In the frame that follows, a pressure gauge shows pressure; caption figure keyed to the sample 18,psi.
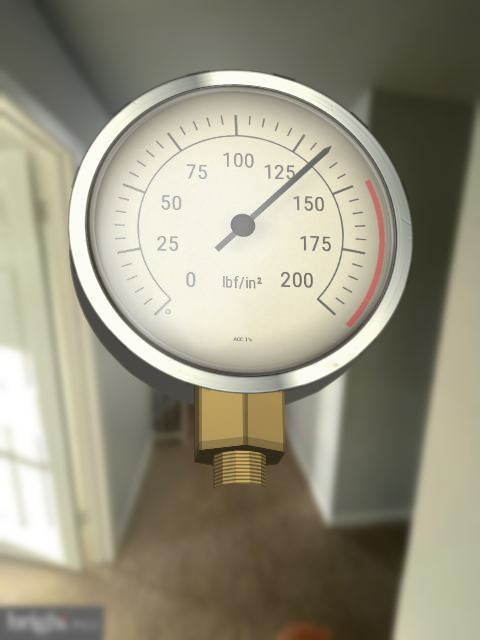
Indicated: 135,psi
